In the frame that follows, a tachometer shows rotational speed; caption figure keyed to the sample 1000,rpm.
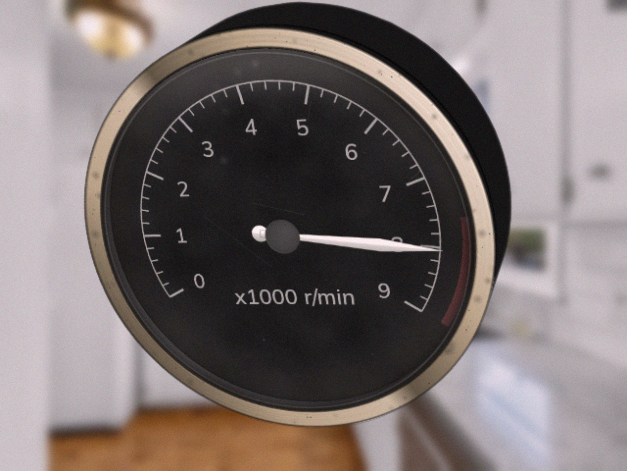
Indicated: 8000,rpm
